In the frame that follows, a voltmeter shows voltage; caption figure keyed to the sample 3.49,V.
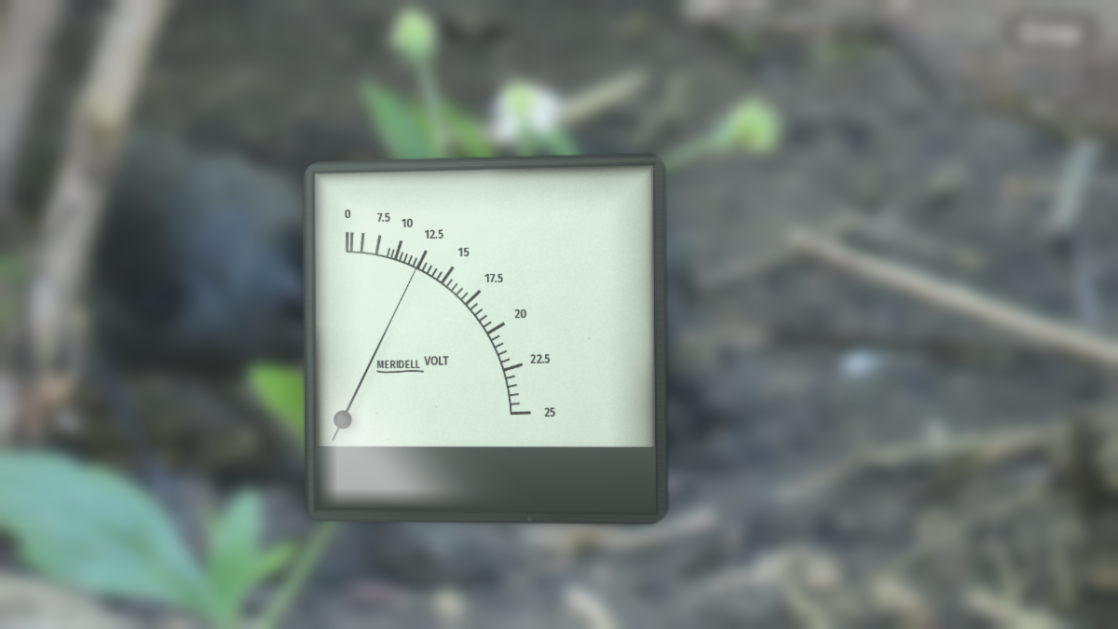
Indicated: 12.5,V
